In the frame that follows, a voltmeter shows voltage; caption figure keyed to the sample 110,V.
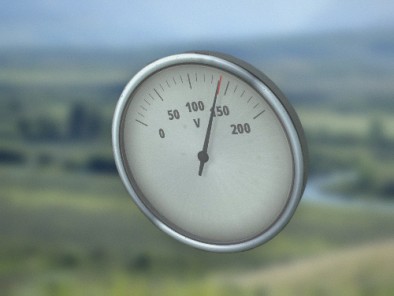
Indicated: 140,V
